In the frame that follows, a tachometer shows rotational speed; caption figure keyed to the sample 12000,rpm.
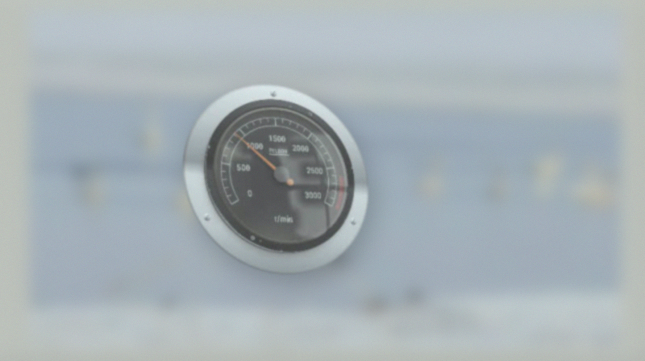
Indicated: 900,rpm
